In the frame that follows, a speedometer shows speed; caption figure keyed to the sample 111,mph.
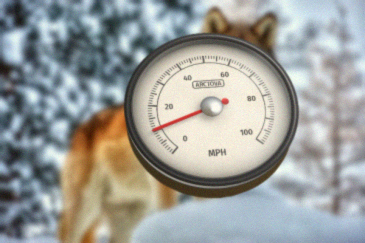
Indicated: 10,mph
